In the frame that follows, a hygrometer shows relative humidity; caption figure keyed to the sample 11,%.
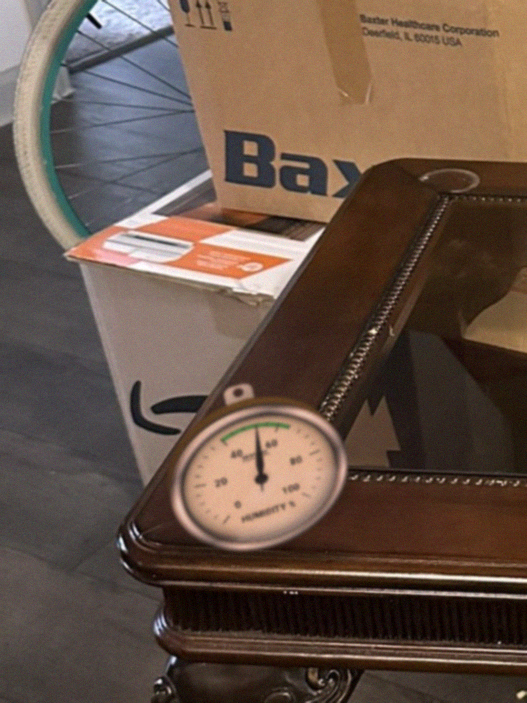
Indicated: 52,%
